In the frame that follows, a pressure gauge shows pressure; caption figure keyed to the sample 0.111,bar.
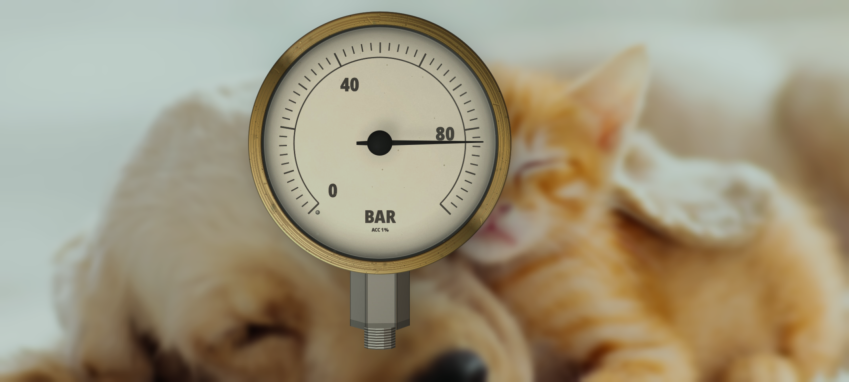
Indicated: 83,bar
